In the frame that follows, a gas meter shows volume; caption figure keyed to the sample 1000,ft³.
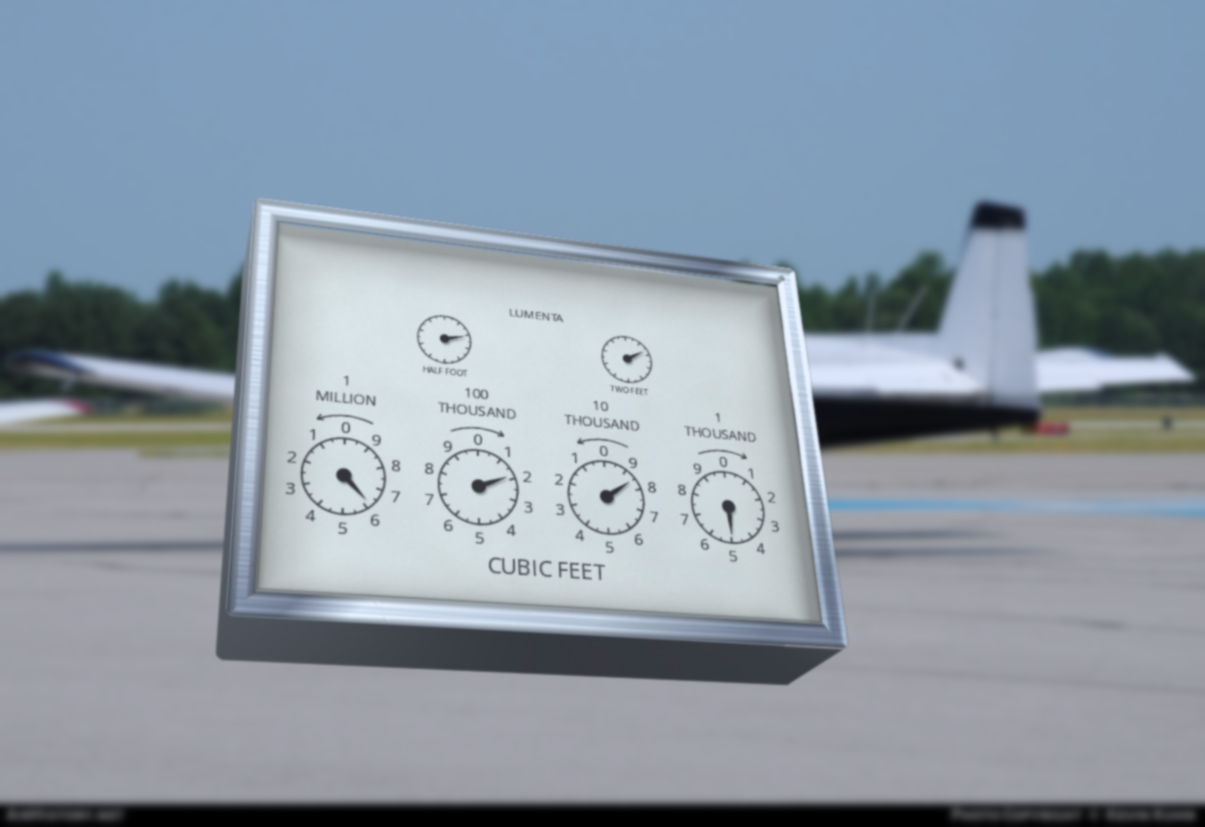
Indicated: 618500,ft³
